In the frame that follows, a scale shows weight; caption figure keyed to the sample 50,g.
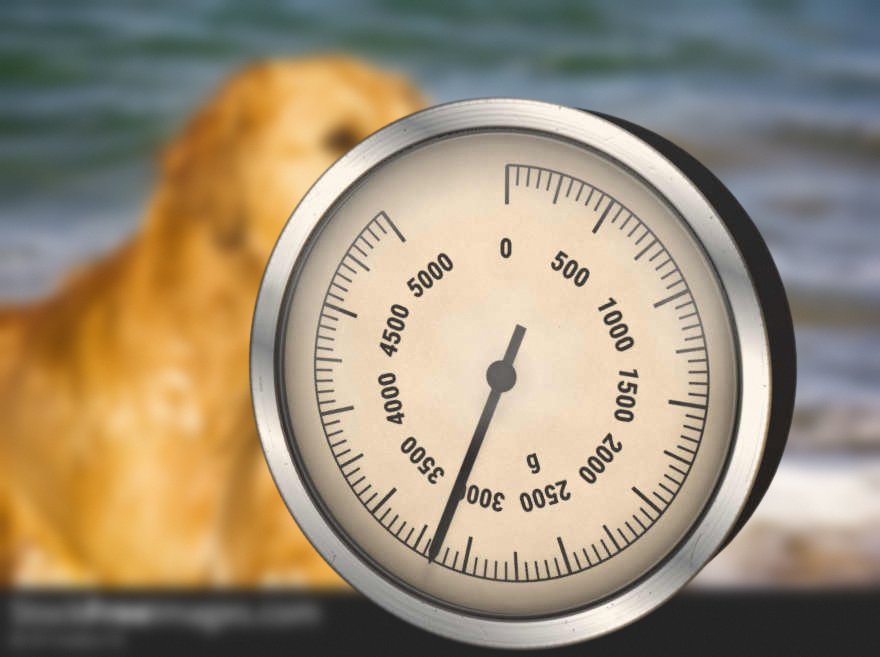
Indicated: 3150,g
